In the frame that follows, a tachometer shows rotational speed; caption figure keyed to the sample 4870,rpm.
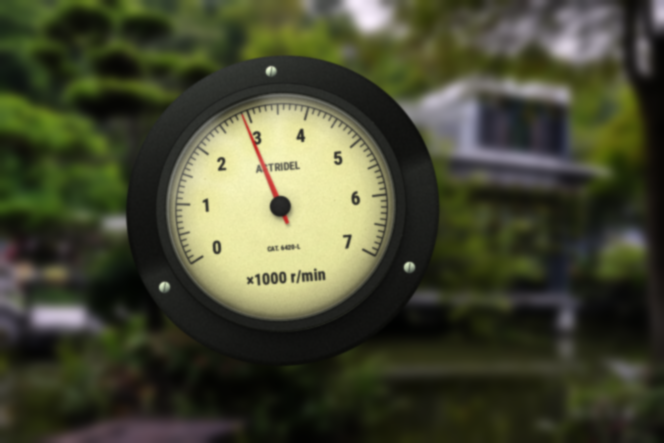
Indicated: 2900,rpm
